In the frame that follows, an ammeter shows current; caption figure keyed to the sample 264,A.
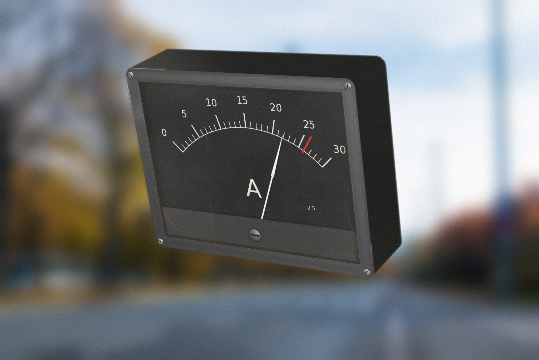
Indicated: 22,A
